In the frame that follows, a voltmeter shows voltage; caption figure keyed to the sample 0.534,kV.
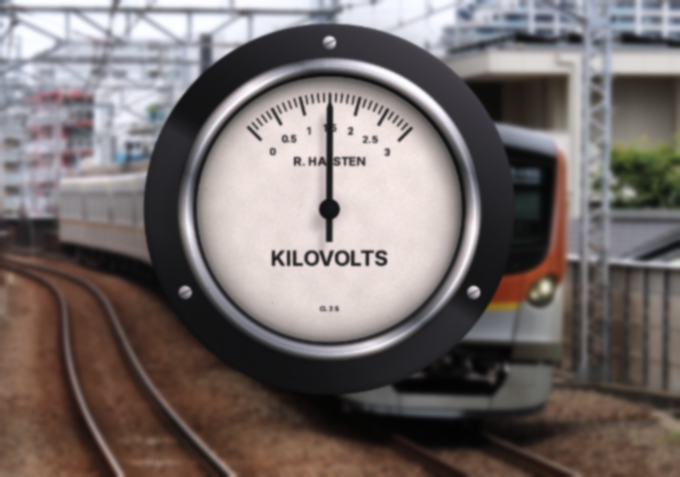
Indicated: 1.5,kV
